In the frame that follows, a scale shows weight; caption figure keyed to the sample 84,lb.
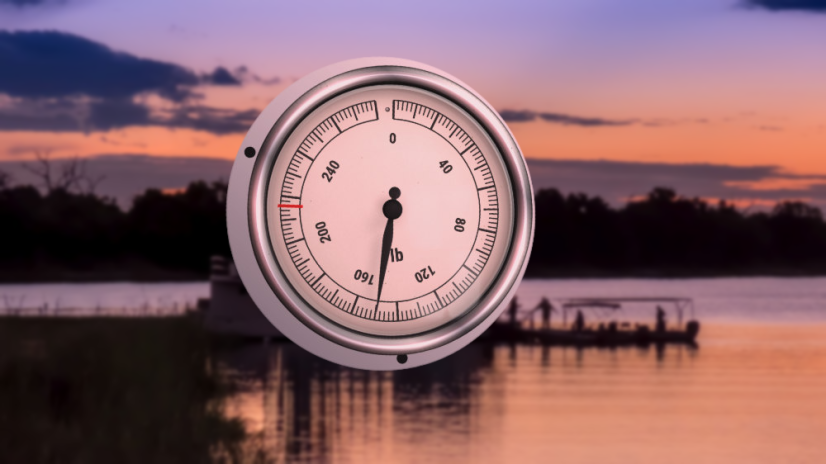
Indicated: 150,lb
